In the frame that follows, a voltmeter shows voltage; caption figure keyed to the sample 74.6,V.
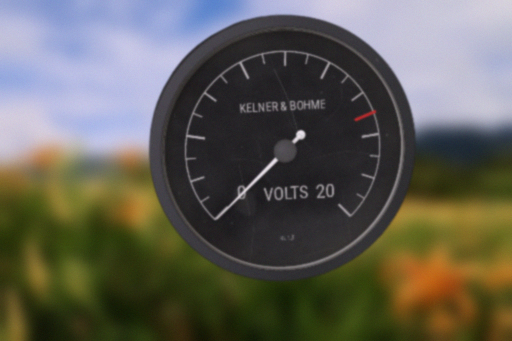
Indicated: 0,V
